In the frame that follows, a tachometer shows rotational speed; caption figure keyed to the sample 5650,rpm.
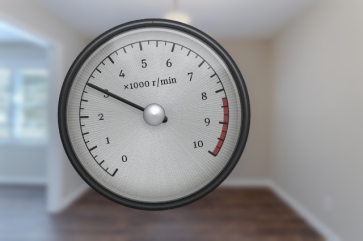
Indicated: 3000,rpm
